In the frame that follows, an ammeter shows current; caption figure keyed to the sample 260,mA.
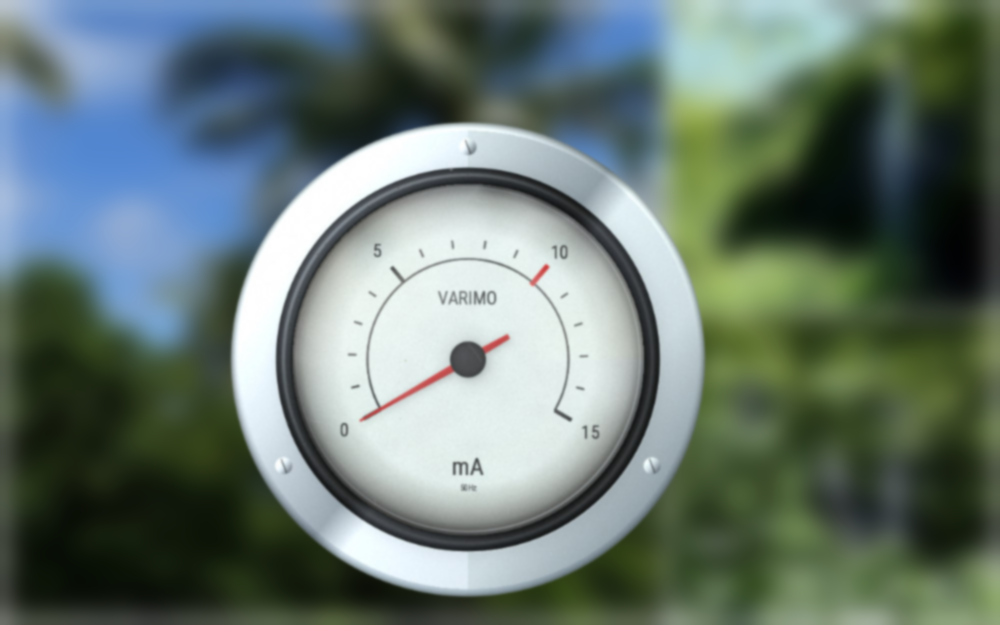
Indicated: 0,mA
